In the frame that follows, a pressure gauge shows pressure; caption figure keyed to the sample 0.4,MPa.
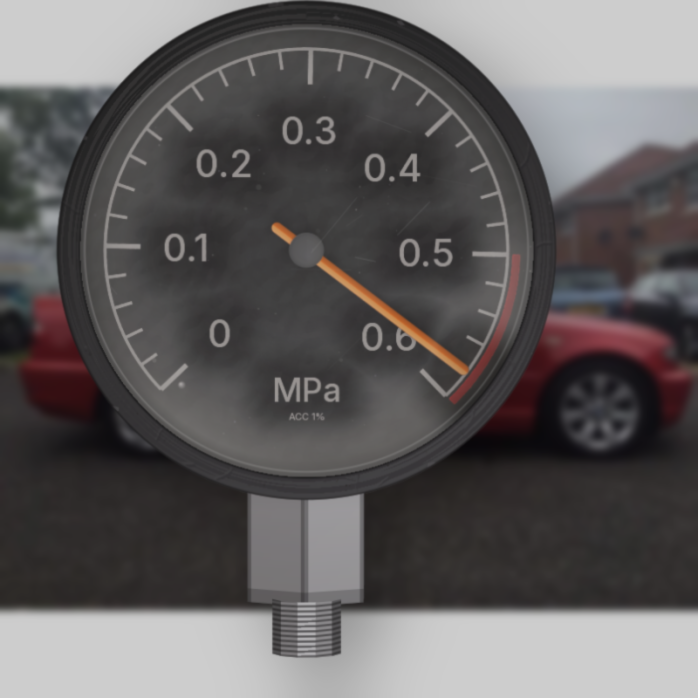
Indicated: 0.58,MPa
